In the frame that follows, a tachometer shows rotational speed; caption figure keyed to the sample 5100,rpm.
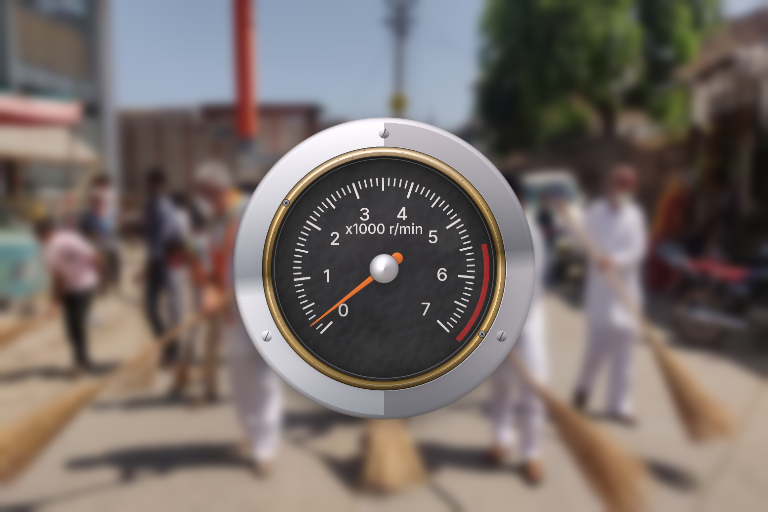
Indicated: 200,rpm
